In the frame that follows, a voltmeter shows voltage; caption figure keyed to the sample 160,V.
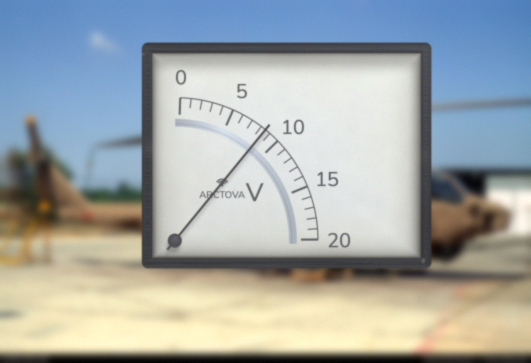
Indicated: 8.5,V
